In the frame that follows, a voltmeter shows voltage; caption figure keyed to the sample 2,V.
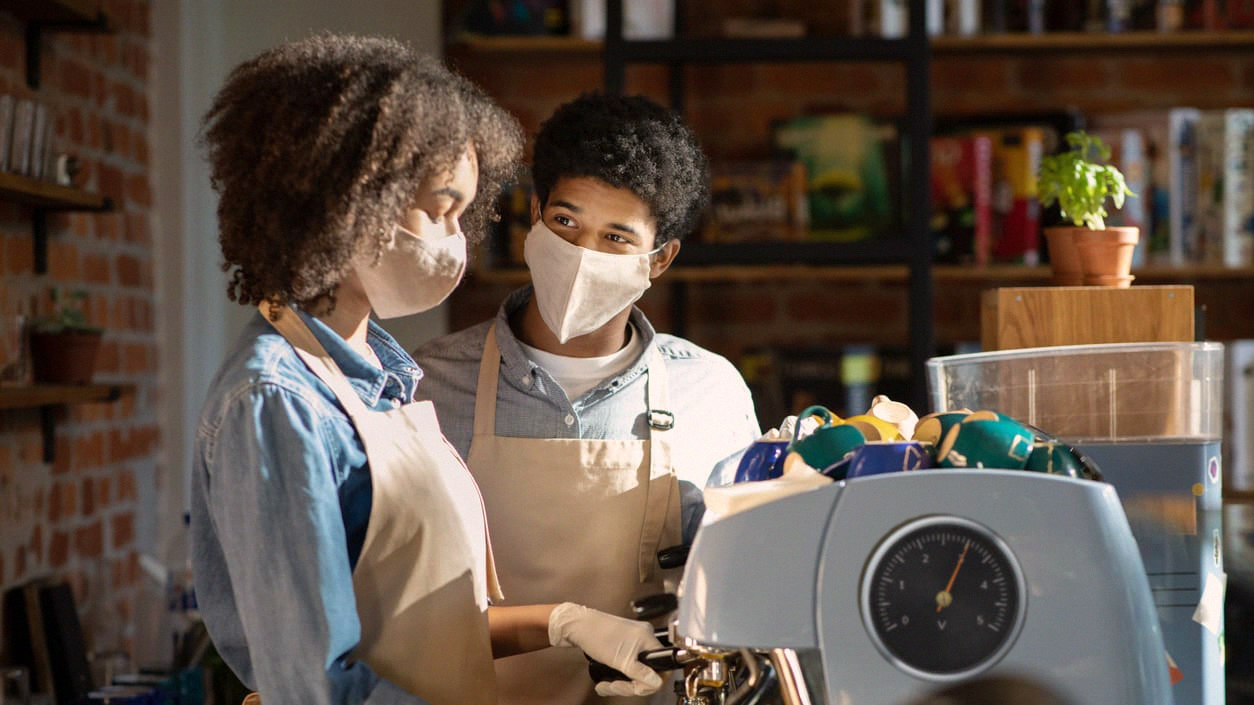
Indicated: 3,V
